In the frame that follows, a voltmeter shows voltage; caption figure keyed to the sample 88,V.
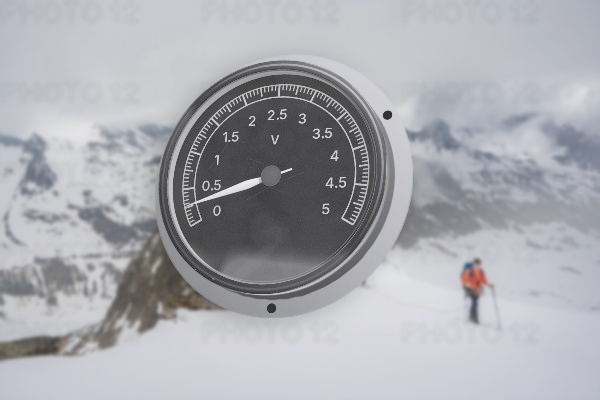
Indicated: 0.25,V
